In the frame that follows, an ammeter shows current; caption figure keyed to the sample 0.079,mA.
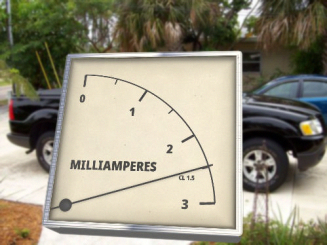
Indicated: 2.5,mA
